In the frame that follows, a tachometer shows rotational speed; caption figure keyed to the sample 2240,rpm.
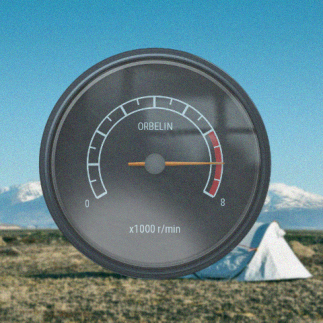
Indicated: 7000,rpm
